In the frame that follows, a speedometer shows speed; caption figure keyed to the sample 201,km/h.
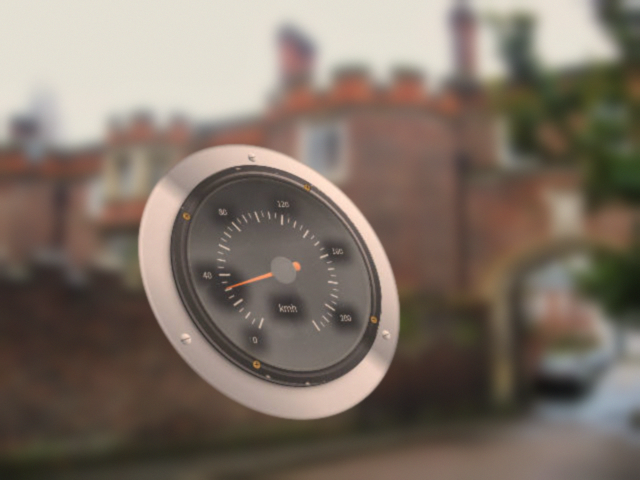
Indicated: 30,km/h
